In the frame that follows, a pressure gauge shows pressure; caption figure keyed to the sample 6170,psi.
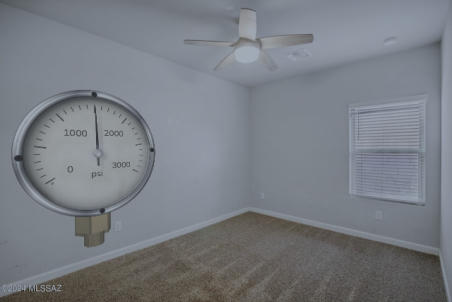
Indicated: 1500,psi
